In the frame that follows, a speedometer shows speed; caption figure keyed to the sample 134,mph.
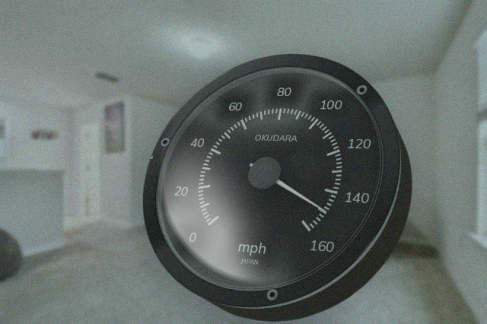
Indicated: 150,mph
